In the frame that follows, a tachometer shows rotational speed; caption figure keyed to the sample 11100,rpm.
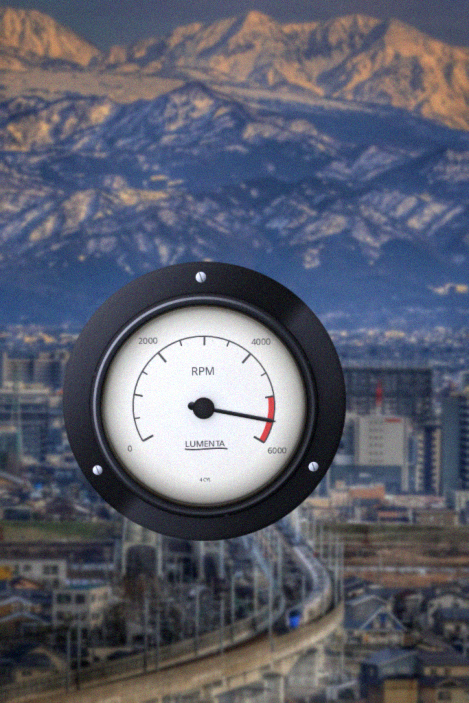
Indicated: 5500,rpm
